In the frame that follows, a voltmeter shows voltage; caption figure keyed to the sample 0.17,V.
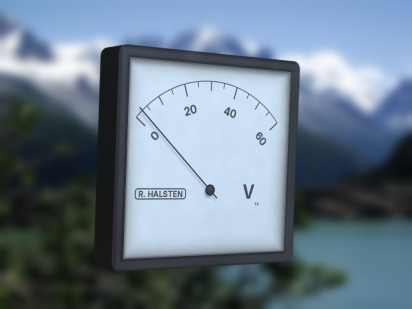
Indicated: 2.5,V
